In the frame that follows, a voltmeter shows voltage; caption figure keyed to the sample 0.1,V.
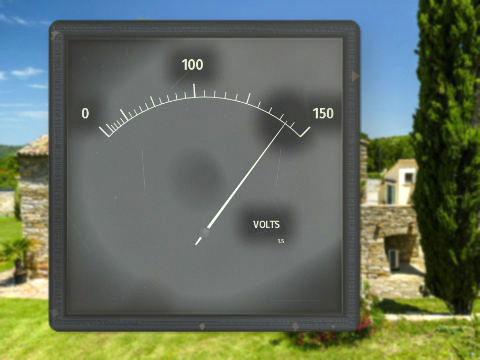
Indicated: 142.5,V
